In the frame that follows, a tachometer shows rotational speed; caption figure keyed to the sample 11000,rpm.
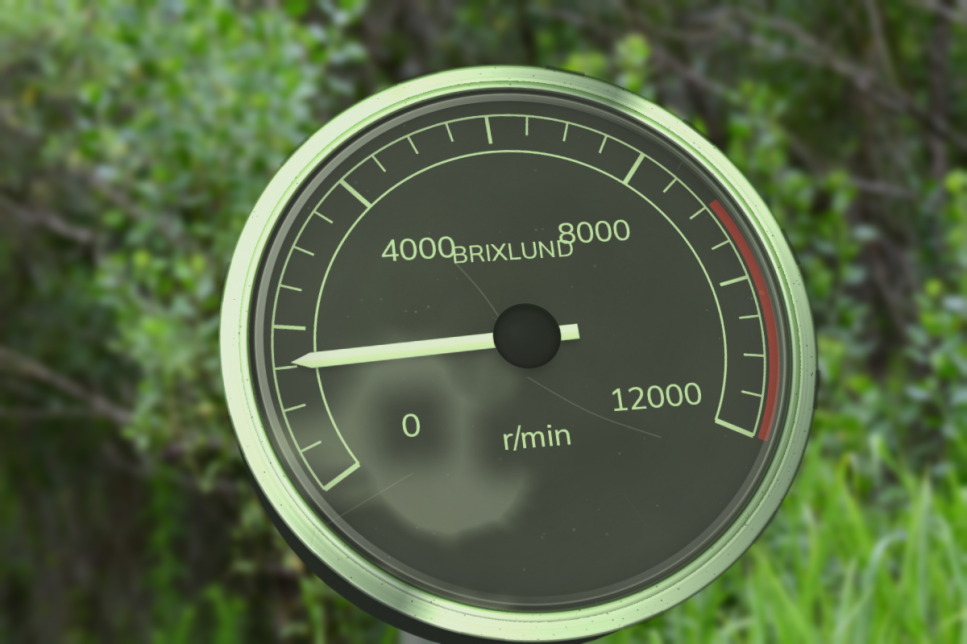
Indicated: 1500,rpm
